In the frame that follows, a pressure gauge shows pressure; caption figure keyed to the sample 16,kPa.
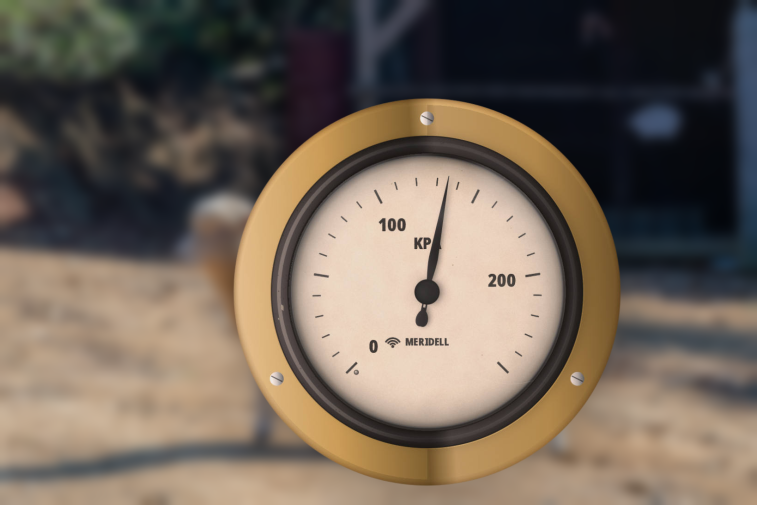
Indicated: 135,kPa
